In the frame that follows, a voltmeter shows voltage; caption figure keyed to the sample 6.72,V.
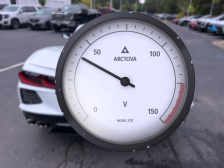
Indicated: 40,V
